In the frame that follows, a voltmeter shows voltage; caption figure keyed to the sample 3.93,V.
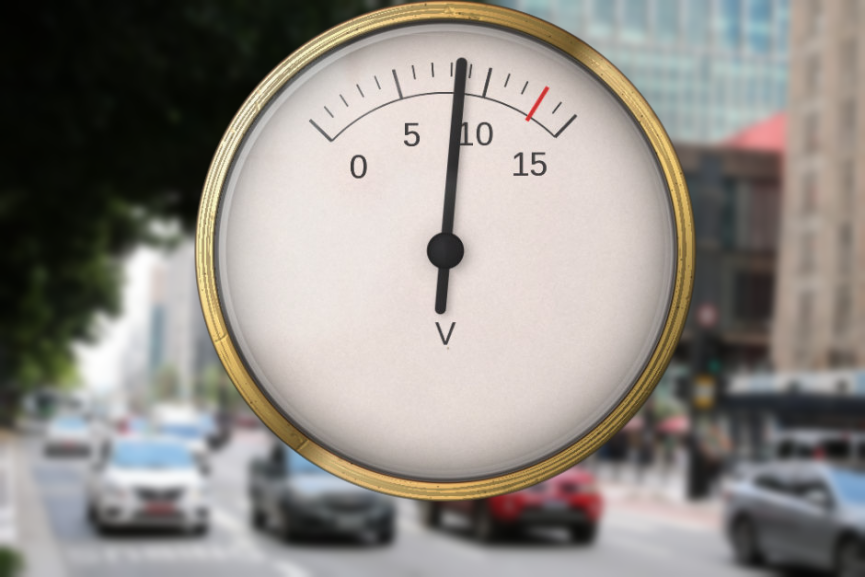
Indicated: 8.5,V
